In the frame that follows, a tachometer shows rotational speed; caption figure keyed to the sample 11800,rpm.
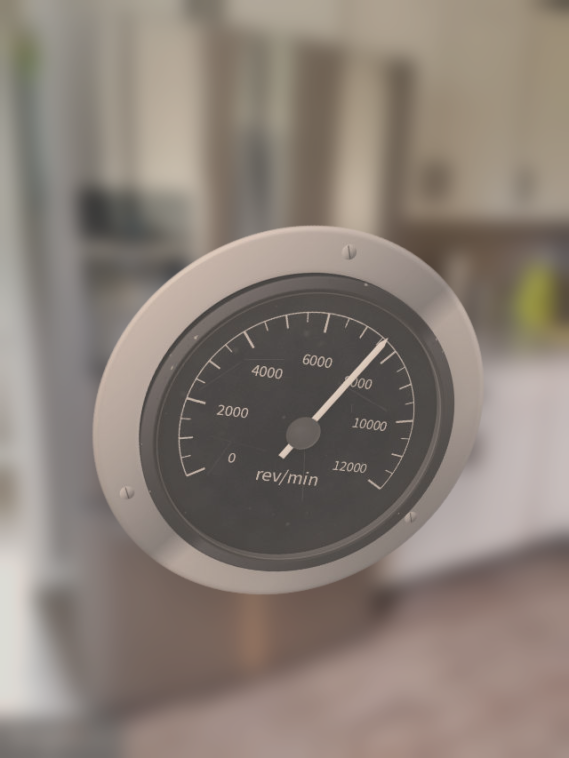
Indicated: 7500,rpm
